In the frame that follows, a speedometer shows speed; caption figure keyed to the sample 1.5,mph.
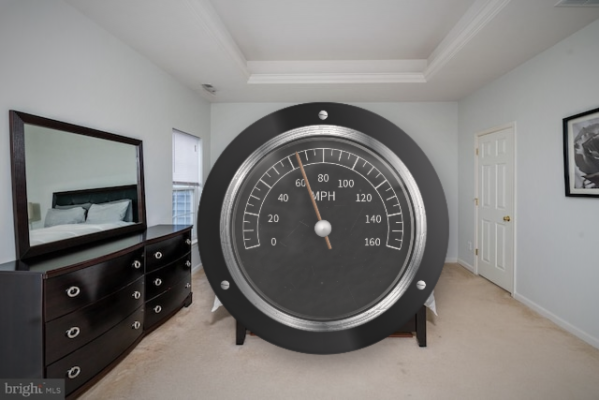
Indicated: 65,mph
